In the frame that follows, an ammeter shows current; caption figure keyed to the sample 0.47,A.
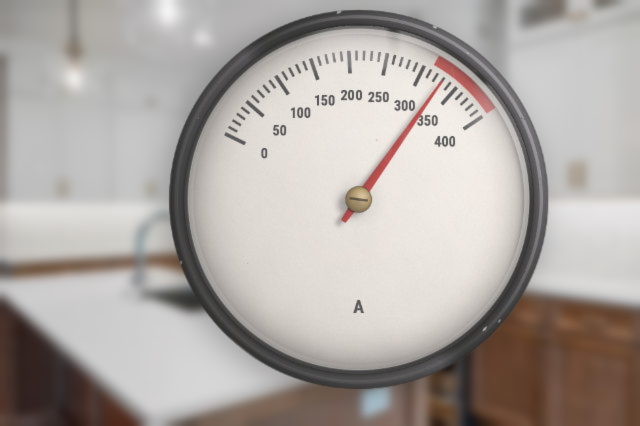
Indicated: 330,A
